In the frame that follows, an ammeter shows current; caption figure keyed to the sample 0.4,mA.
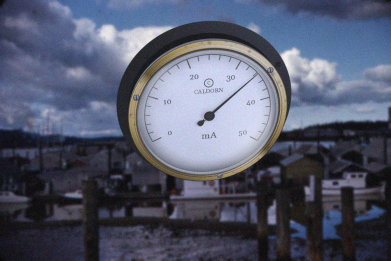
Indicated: 34,mA
